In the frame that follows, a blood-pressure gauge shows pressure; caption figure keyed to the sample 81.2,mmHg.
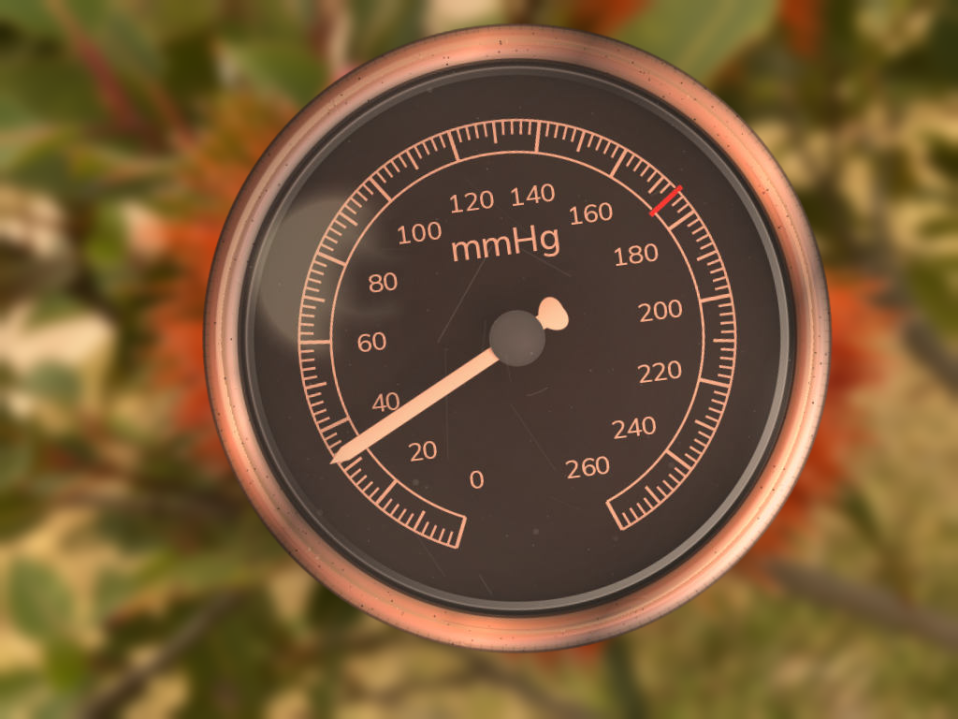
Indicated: 33,mmHg
